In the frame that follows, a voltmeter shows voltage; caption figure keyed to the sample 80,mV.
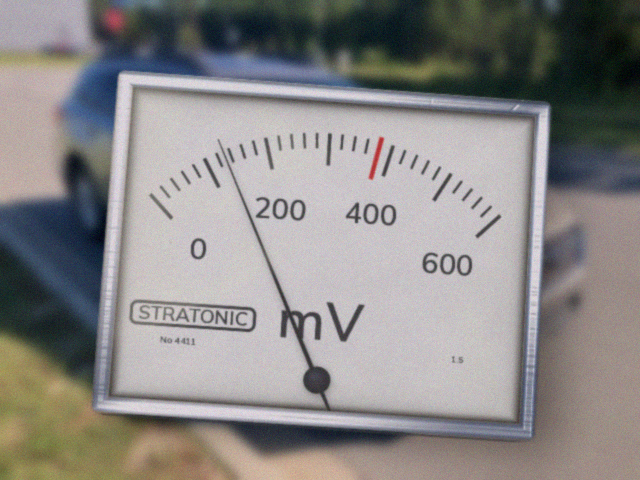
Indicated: 130,mV
